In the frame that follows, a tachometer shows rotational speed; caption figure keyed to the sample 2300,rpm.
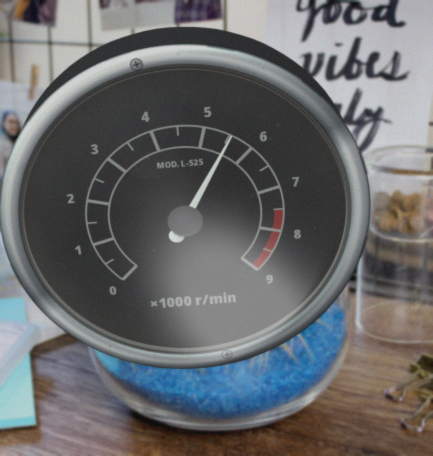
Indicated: 5500,rpm
